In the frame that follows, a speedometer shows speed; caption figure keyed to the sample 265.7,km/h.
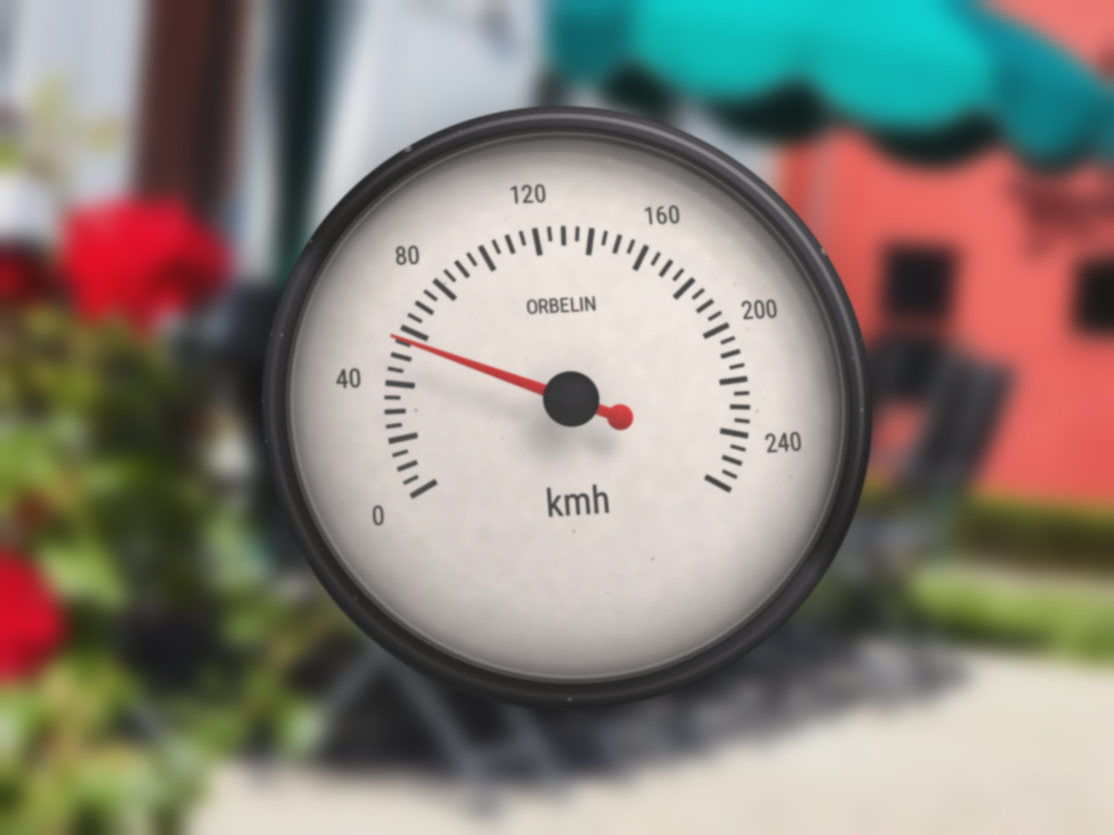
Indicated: 55,km/h
